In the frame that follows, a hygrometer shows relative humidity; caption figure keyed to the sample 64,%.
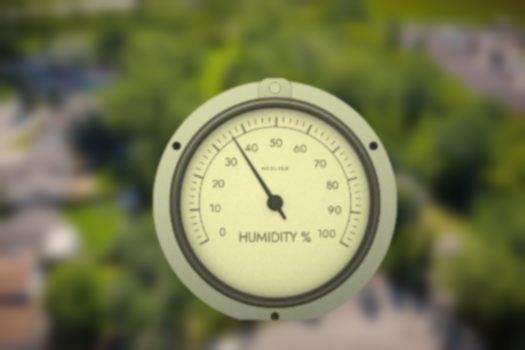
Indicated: 36,%
